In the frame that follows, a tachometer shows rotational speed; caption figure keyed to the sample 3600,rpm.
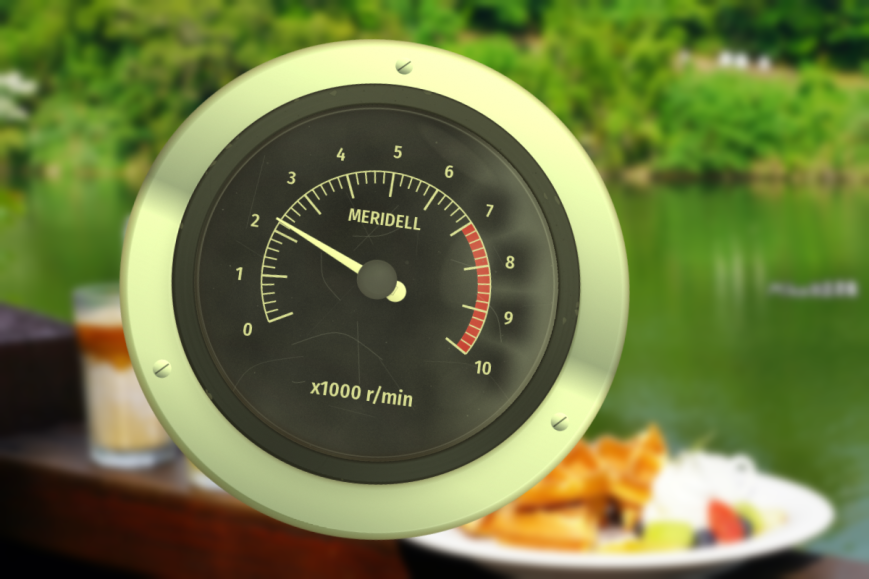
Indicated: 2200,rpm
